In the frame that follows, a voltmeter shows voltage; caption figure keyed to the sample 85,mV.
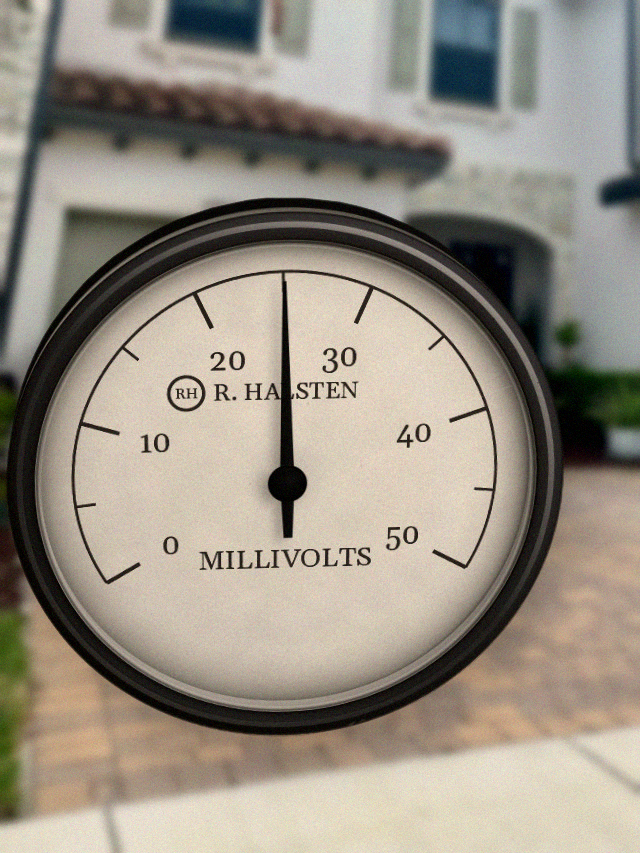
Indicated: 25,mV
